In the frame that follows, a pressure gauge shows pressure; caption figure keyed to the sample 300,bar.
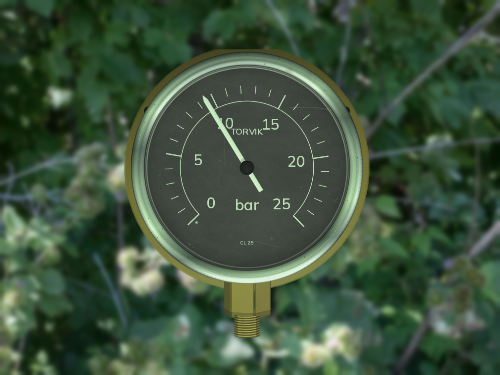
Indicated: 9.5,bar
